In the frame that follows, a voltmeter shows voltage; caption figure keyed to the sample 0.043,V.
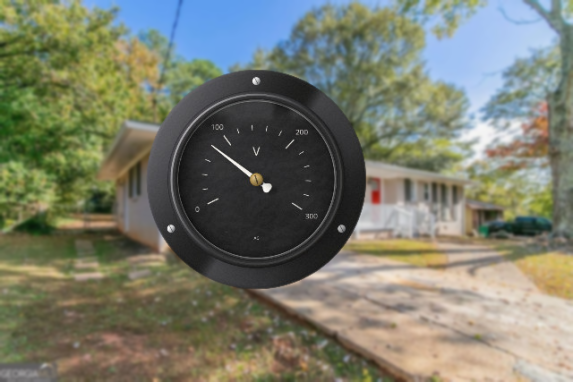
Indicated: 80,V
